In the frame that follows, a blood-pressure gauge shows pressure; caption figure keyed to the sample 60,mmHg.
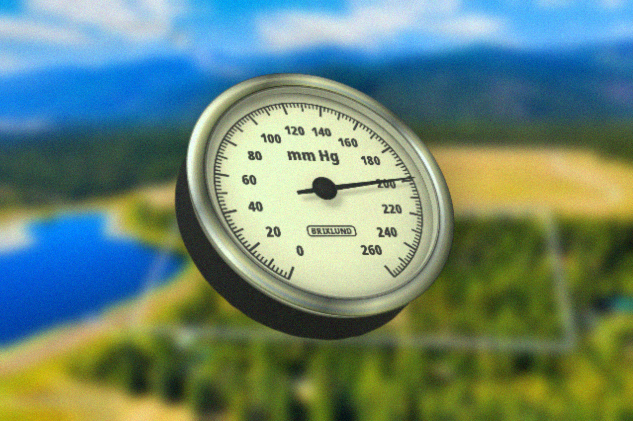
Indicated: 200,mmHg
